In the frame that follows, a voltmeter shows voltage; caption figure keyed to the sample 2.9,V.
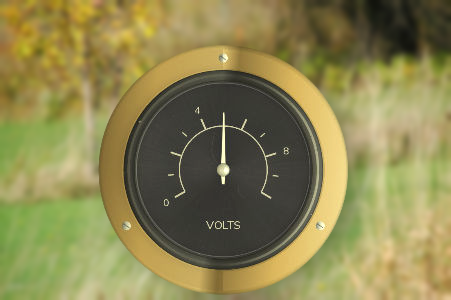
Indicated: 5,V
